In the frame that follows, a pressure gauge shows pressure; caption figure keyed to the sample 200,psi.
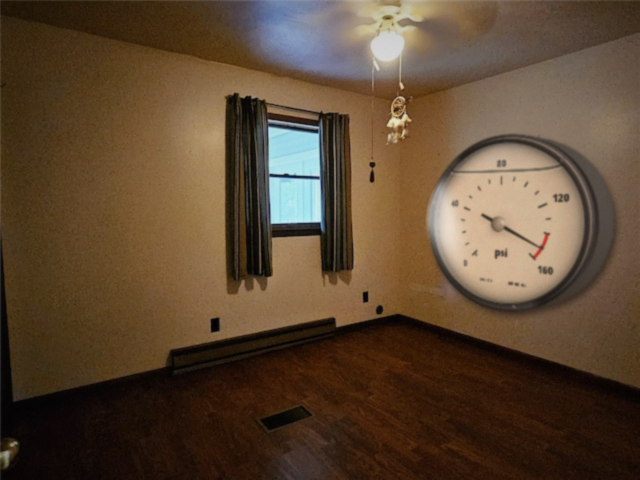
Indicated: 150,psi
